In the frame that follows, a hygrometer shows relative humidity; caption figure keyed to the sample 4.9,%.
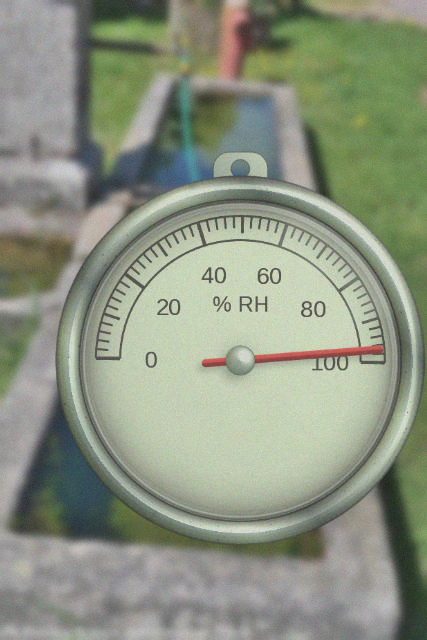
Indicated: 97,%
